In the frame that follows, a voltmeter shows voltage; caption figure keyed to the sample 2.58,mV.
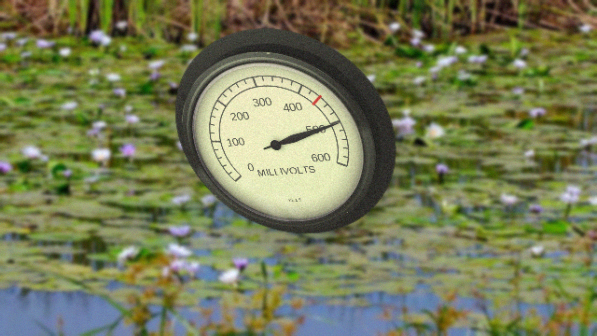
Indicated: 500,mV
